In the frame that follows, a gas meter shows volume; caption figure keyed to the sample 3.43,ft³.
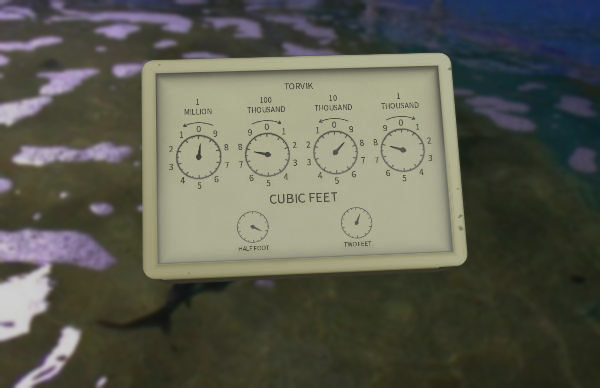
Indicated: 978800,ft³
